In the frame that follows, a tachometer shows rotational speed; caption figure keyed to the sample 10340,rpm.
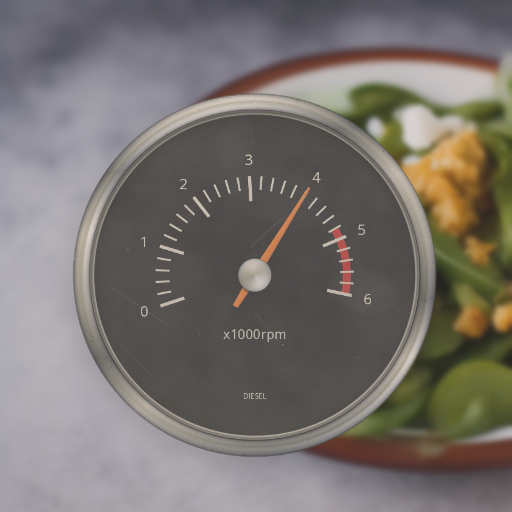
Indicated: 4000,rpm
